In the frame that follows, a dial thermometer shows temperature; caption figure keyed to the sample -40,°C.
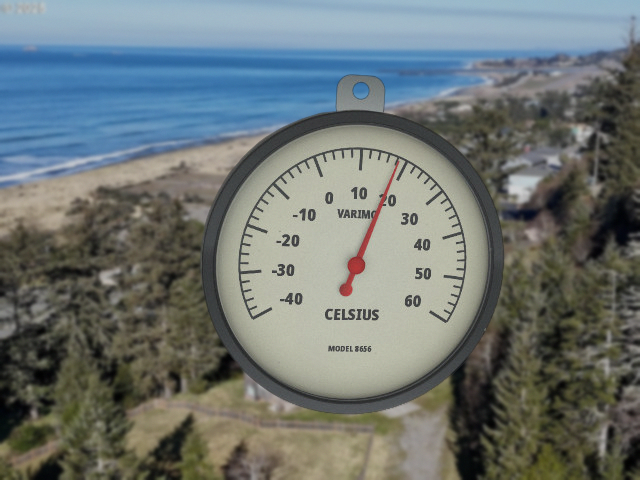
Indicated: 18,°C
